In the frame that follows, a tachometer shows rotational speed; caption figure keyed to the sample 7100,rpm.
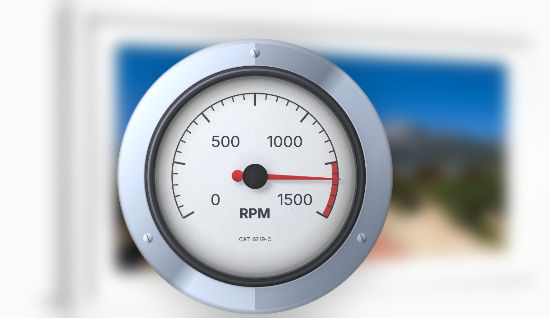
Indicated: 1325,rpm
